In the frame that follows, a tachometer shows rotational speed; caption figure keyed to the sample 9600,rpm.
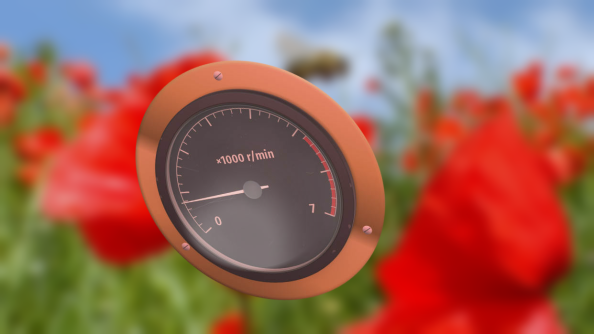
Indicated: 800,rpm
